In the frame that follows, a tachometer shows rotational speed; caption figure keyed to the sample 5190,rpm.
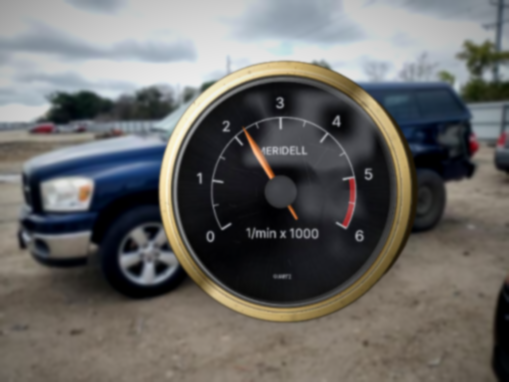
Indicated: 2250,rpm
